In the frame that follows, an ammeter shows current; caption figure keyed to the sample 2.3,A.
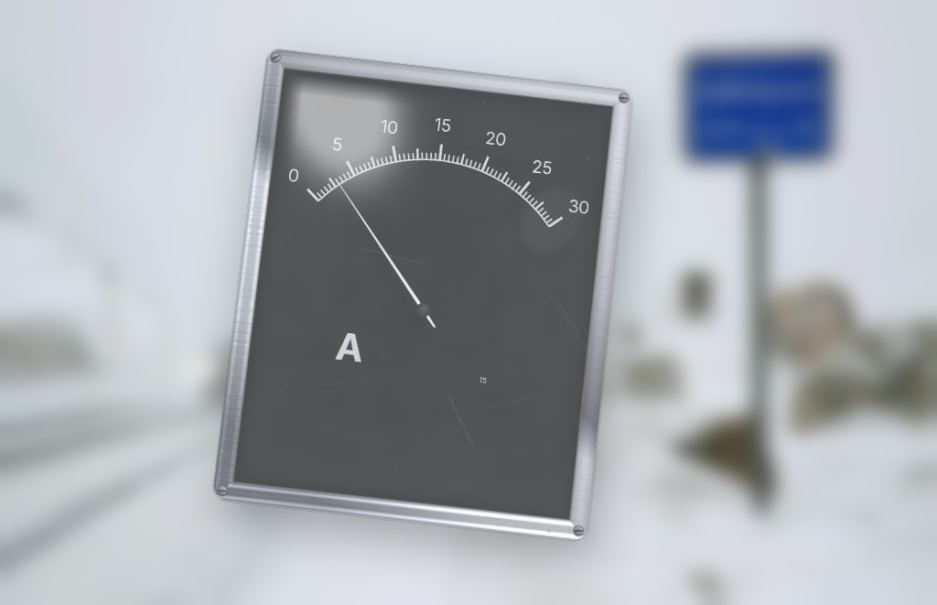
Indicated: 3,A
